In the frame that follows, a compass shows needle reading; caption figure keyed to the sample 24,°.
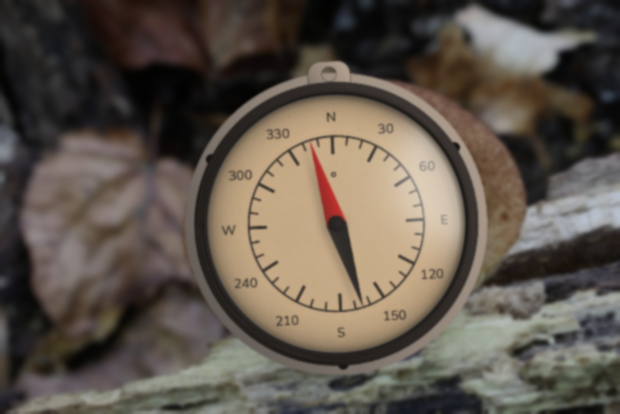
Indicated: 345,°
